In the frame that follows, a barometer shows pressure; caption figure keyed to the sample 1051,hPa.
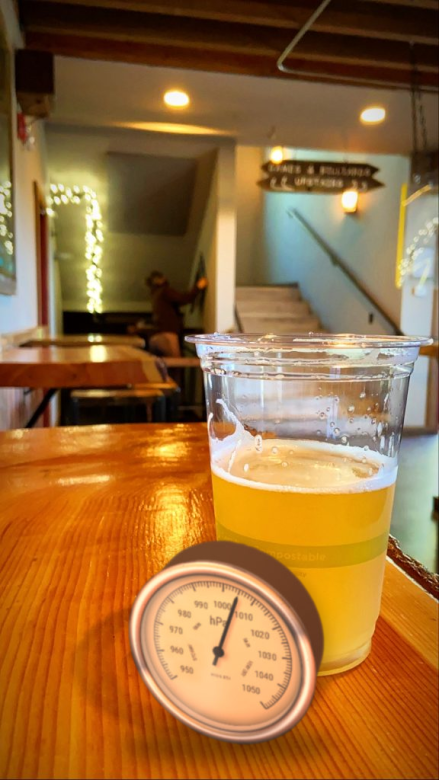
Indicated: 1005,hPa
